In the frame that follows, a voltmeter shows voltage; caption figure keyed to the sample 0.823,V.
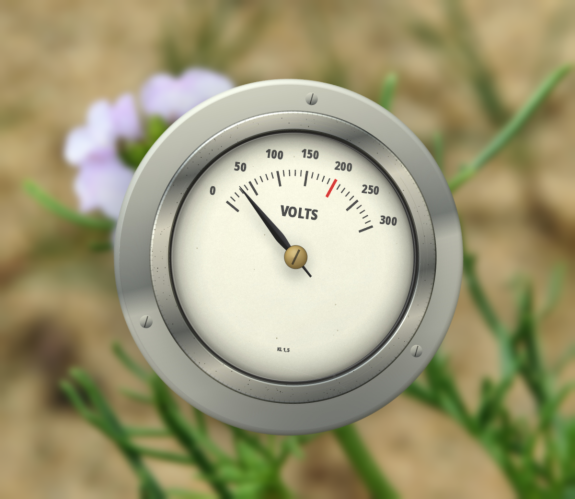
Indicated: 30,V
